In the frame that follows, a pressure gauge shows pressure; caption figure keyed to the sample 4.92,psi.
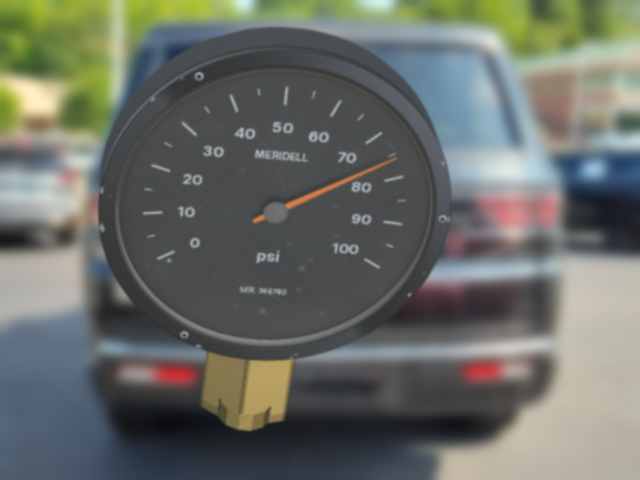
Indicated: 75,psi
